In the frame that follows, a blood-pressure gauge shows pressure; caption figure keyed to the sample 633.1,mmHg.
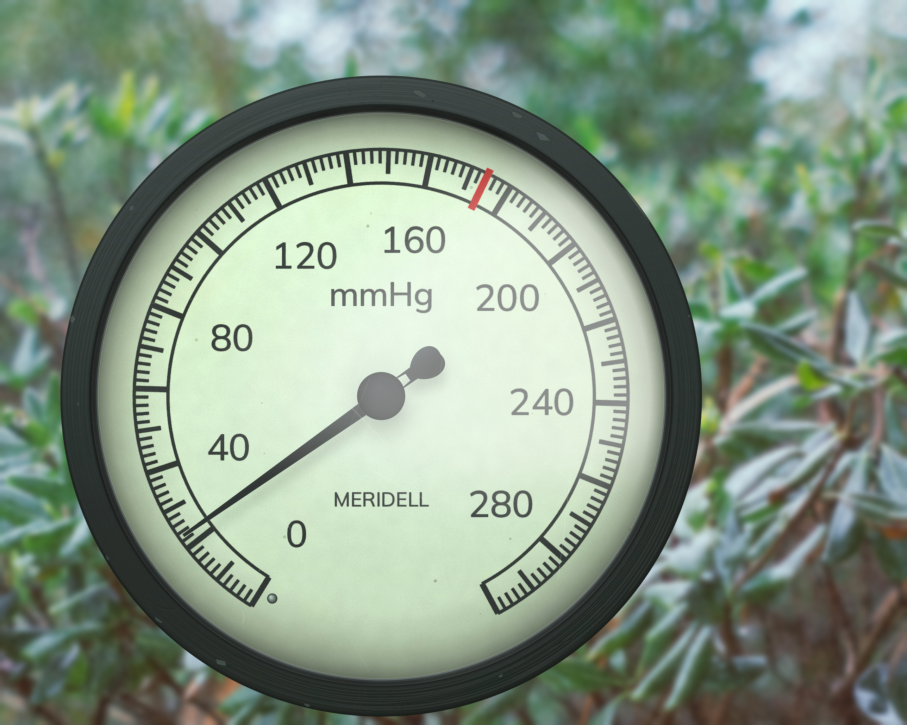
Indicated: 23,mmHg
